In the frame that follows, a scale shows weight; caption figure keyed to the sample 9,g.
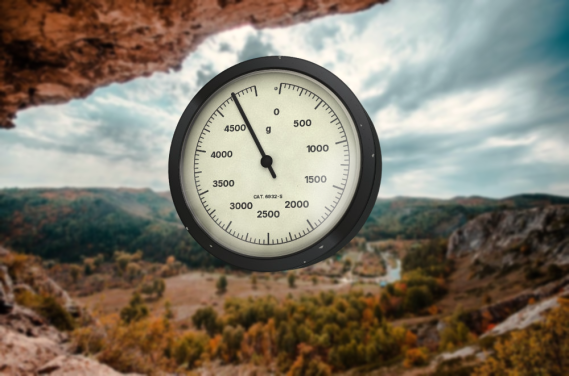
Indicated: 4750,g
